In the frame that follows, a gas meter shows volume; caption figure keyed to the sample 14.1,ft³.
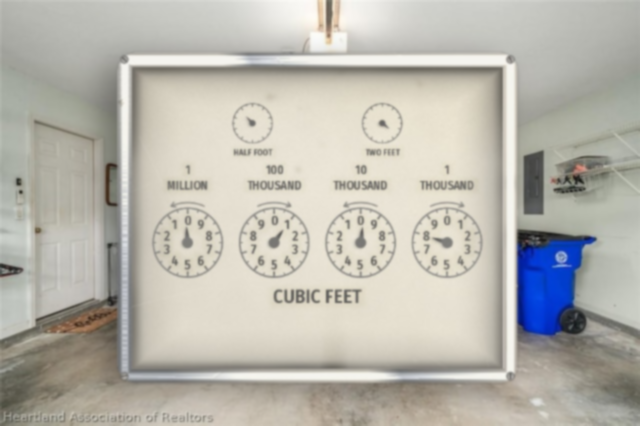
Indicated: 9800,ft³
